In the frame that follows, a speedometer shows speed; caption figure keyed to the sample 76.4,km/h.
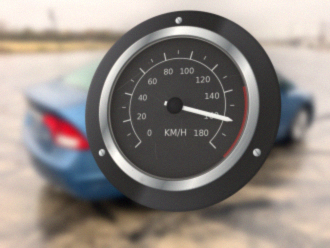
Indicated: 160,km/h
